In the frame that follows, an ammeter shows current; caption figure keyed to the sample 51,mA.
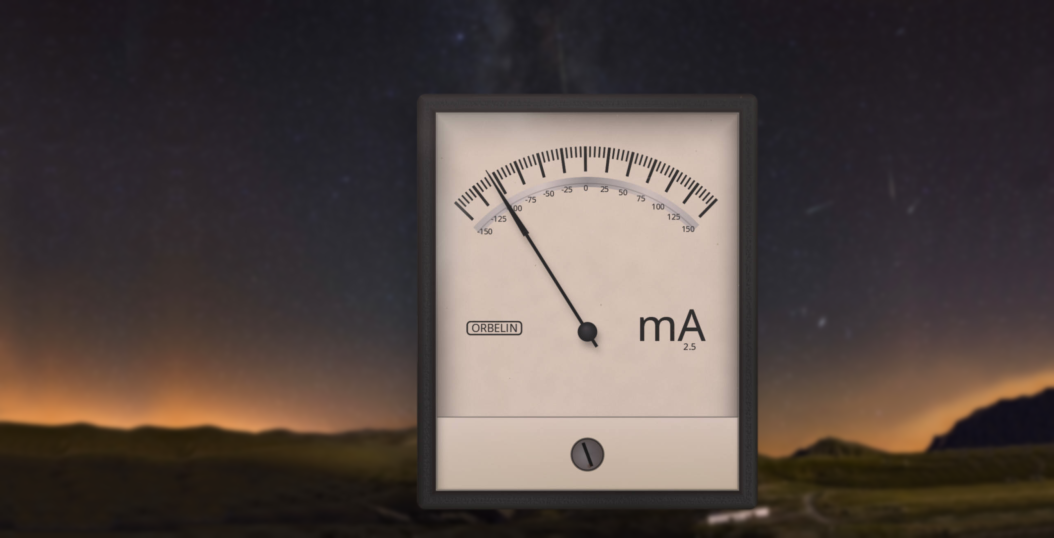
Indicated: -105,mA
